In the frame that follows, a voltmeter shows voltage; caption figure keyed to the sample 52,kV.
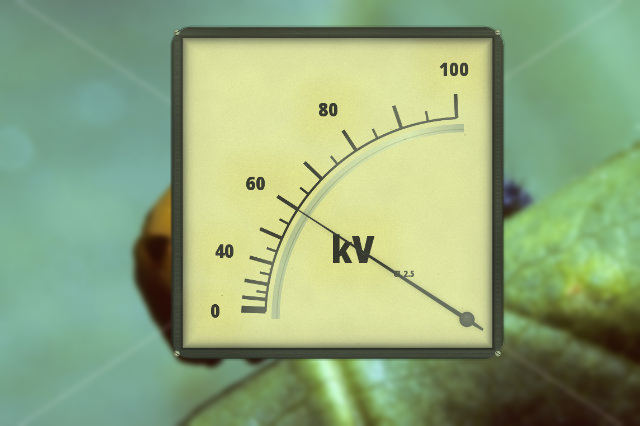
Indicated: 60,kV
